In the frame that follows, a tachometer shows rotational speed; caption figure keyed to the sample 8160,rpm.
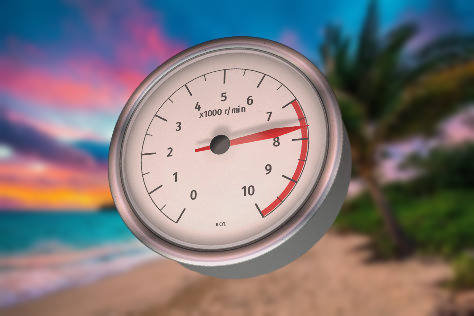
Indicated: 7750,rpm
